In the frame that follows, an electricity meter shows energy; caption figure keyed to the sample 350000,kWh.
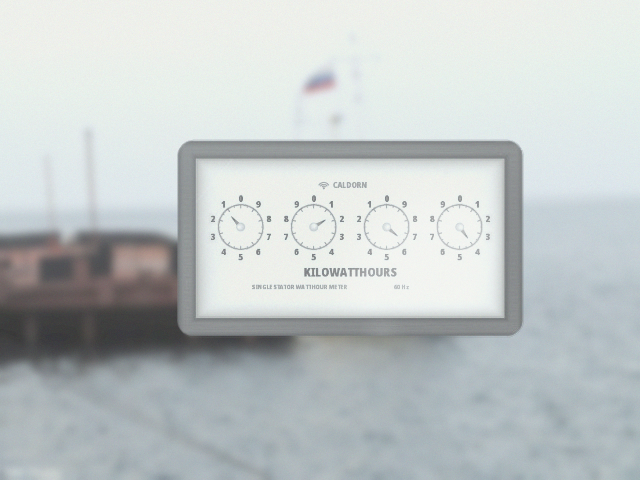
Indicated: 1164,kWh
